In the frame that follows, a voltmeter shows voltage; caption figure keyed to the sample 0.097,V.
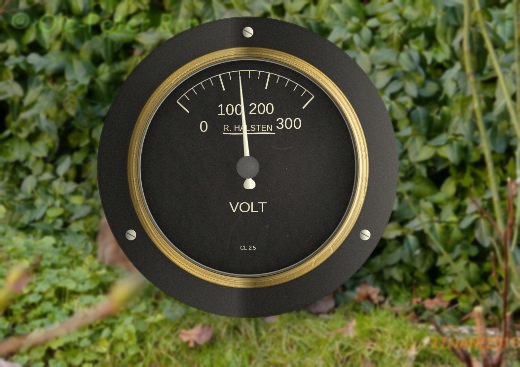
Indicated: 140,V
